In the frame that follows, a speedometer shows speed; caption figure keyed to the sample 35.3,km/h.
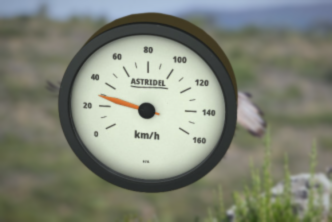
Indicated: 30,km/h
